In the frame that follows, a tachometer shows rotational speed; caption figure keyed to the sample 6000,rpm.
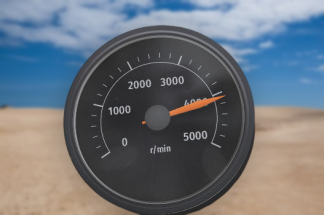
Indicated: 4100,rpm
